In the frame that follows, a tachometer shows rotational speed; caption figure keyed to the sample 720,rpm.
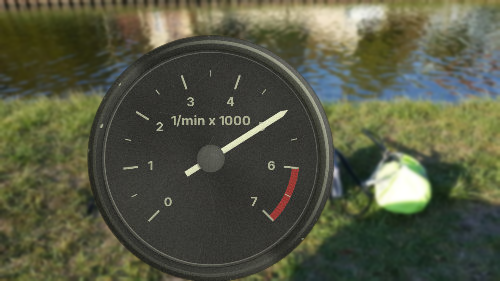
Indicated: 5000,rpm
